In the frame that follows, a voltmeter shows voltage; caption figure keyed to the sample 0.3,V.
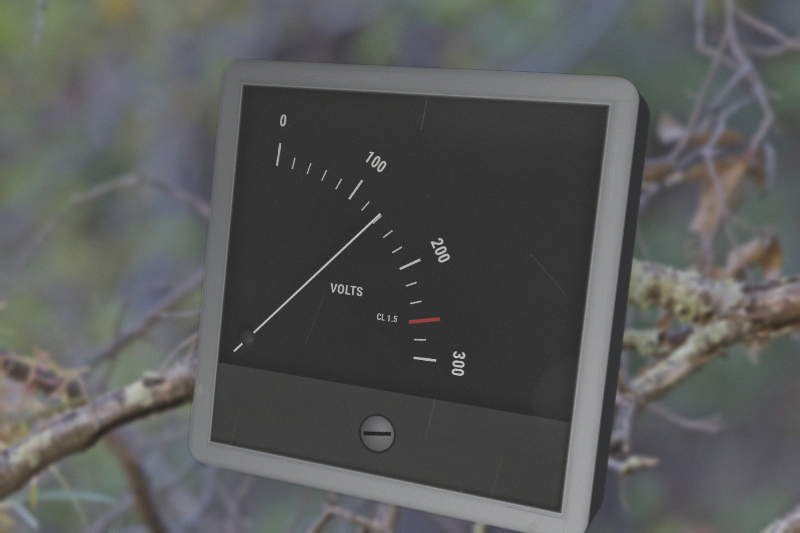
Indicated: 140,V
